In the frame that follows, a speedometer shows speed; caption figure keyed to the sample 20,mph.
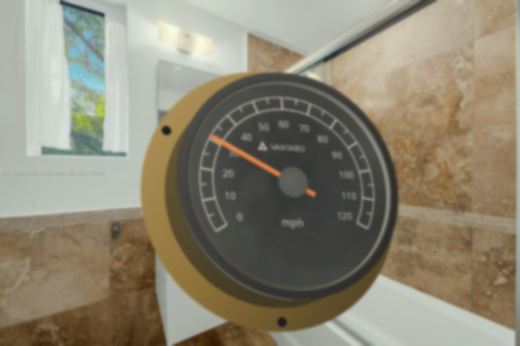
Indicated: 30,mph
